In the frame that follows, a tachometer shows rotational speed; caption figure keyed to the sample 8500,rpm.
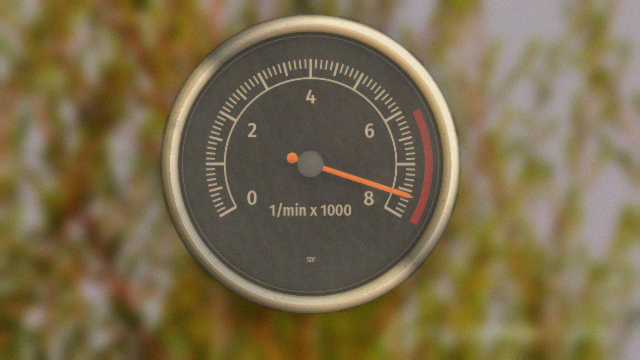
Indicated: 7600,rpm
